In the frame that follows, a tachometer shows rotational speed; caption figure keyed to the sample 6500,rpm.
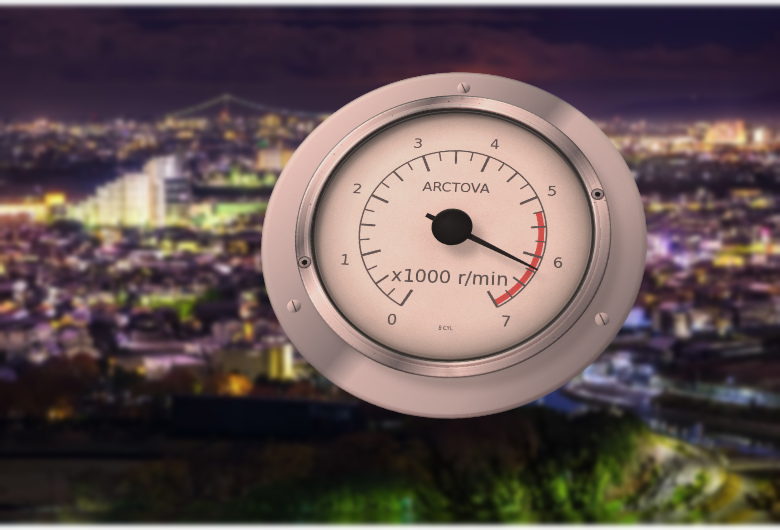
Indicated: 6250,rpm
